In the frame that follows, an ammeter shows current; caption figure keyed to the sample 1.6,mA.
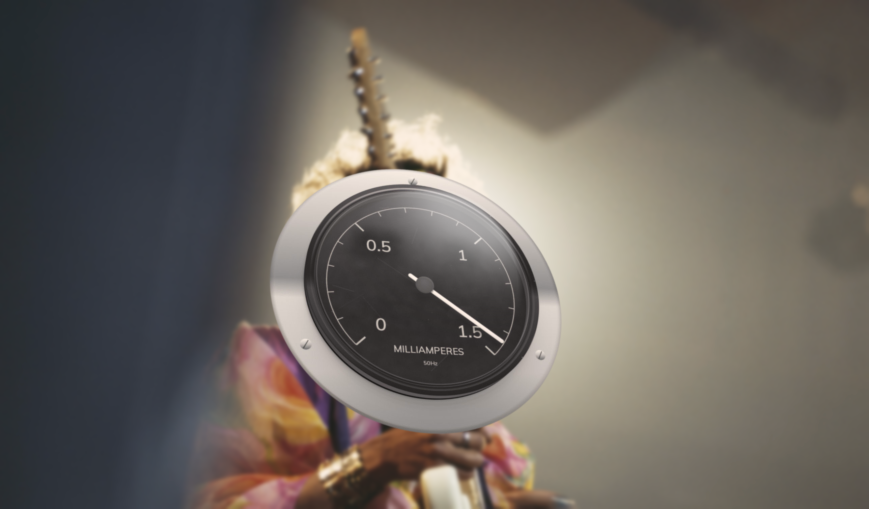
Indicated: 1.45,mA
